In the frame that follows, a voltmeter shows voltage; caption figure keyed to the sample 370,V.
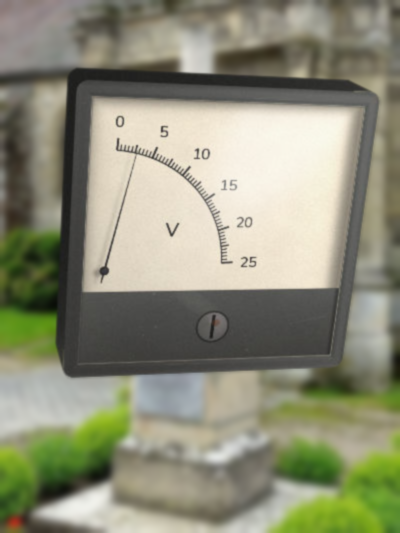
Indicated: 2.5,V
